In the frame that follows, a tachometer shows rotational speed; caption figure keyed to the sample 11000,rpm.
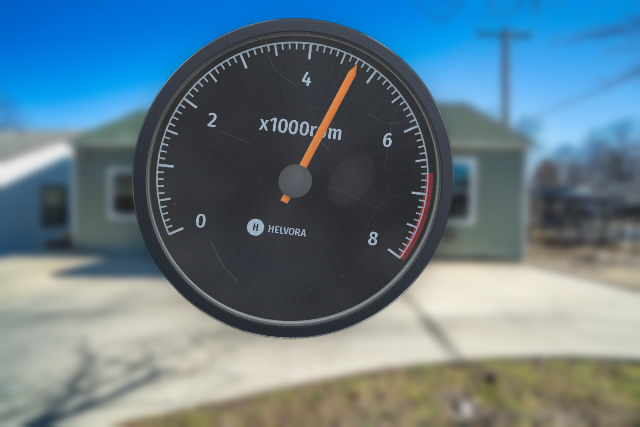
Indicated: 4700,rpm
